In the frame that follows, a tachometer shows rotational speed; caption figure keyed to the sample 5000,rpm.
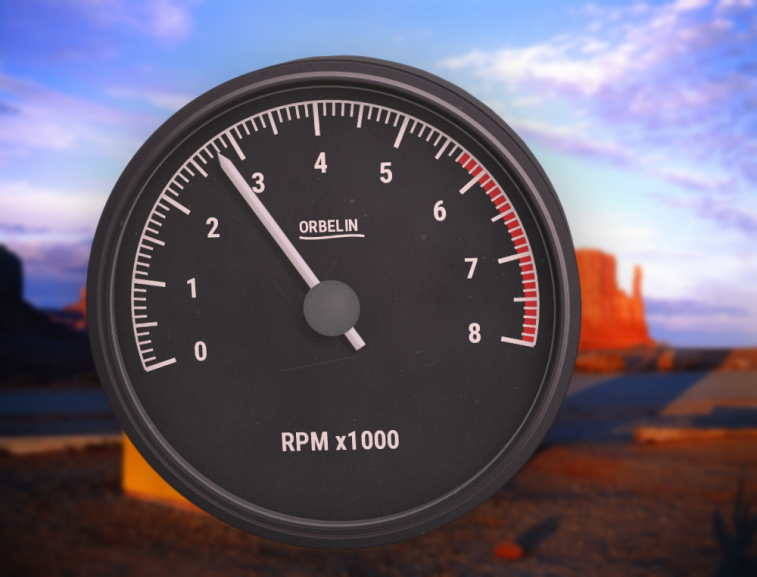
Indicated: 2800,rpm
